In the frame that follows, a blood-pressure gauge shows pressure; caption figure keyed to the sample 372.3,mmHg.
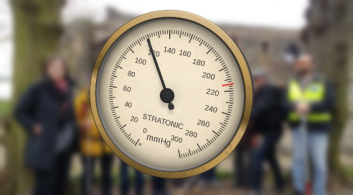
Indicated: 120,mmHg
